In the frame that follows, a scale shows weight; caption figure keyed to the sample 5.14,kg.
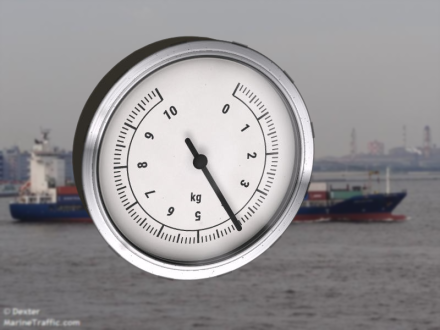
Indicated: 4,kg
